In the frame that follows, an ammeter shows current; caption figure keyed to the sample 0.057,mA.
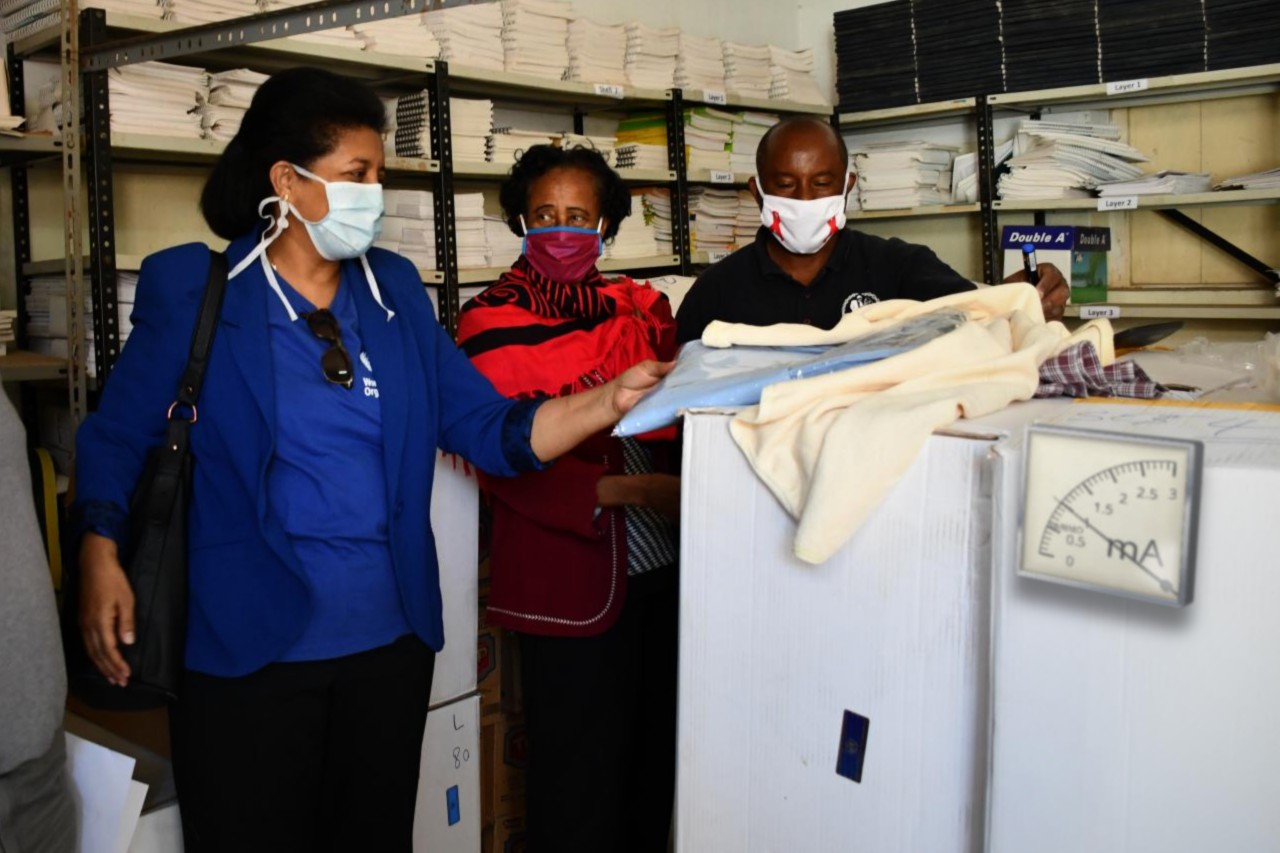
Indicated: 1,mA
